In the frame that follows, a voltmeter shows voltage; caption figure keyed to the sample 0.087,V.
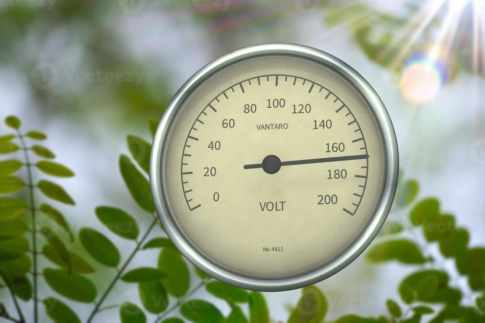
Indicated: 170,V
